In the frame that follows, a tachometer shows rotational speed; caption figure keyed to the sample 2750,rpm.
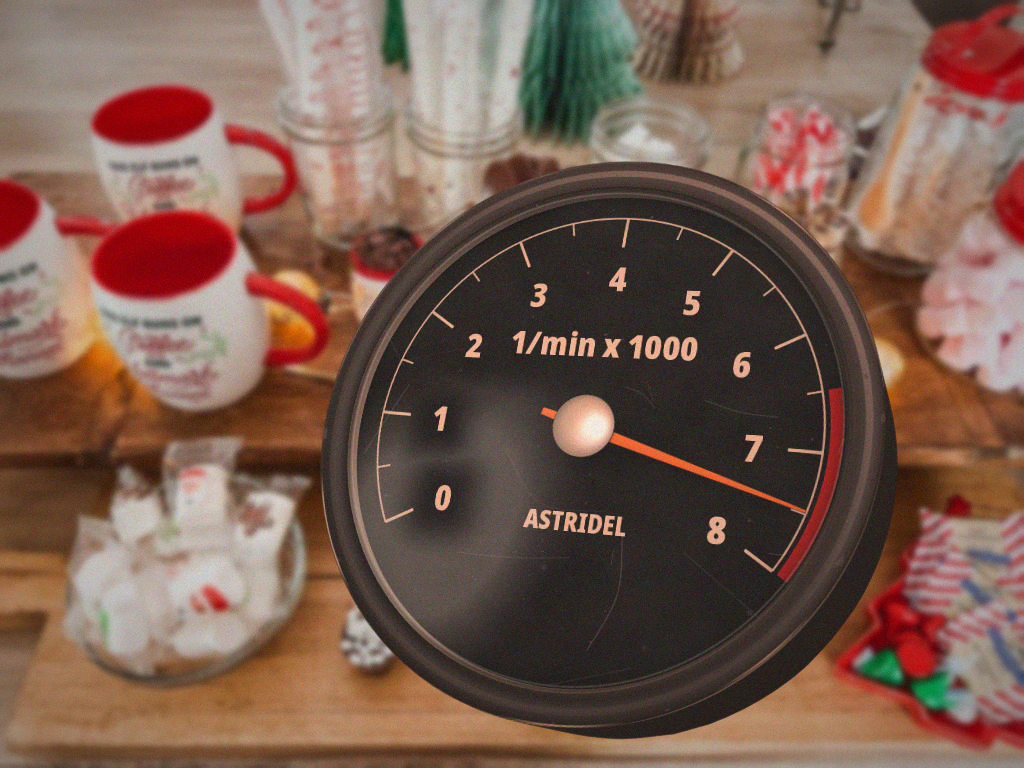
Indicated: 7500,rpm
